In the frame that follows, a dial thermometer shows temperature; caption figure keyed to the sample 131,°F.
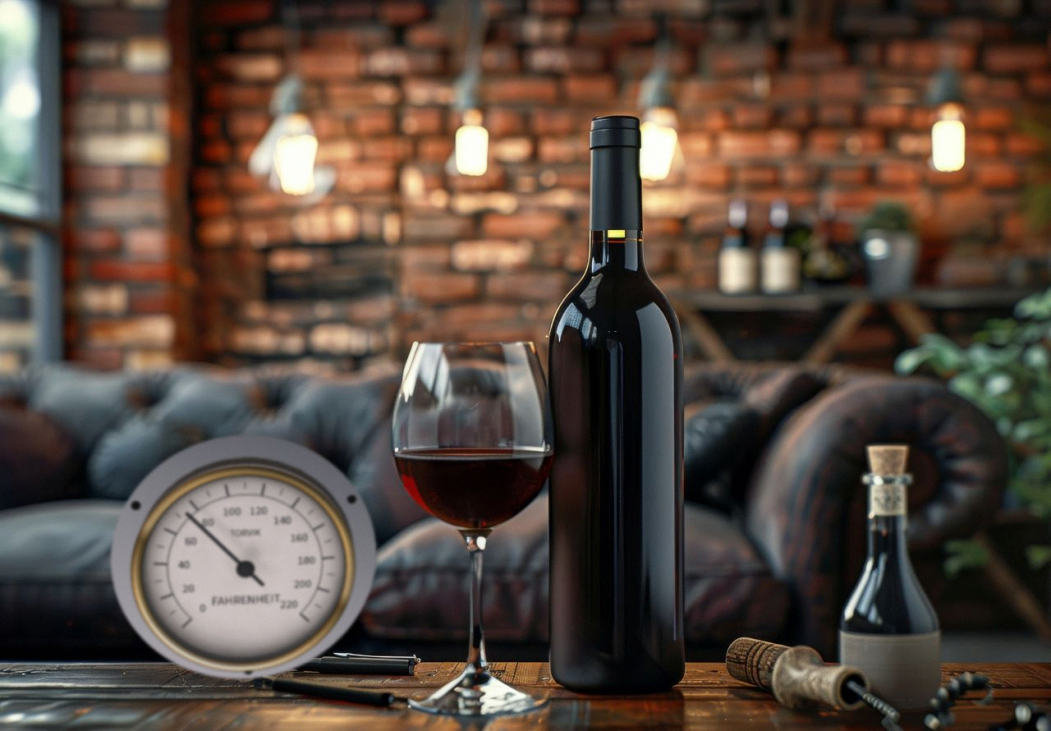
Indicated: 75,°F
